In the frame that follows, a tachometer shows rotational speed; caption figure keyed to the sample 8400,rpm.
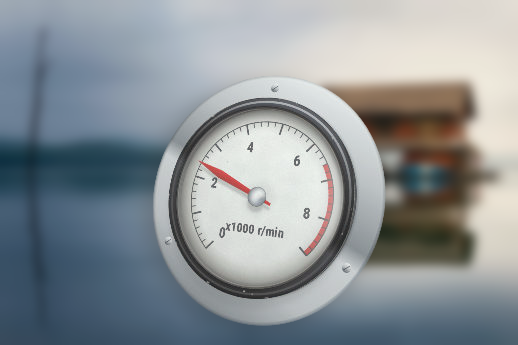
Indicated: 2400,rpm
